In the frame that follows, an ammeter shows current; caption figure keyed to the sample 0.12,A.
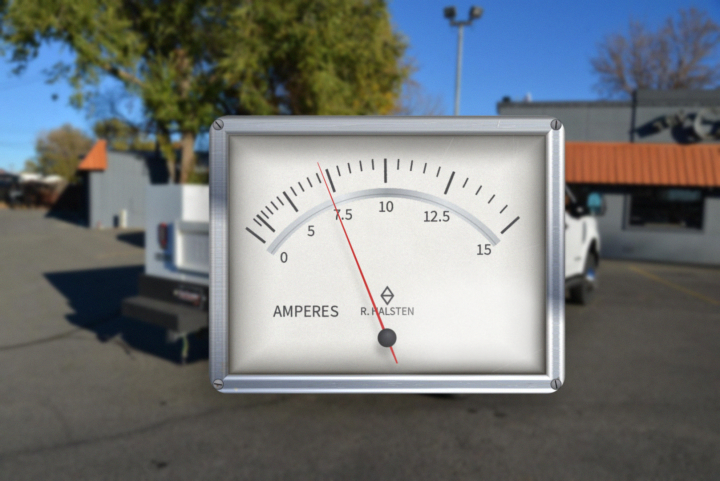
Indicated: 7.25,A
